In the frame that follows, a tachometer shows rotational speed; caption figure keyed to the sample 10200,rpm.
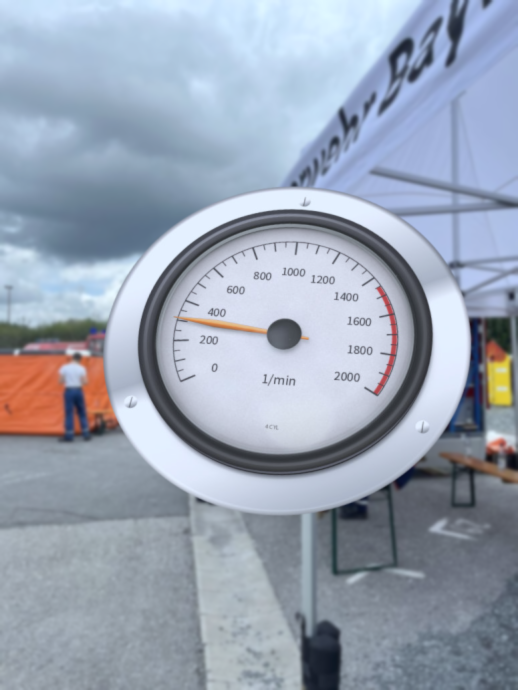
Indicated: 300,rpm
